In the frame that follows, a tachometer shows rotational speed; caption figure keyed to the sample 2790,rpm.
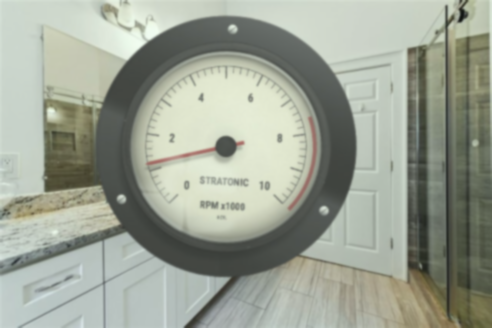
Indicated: 1200,rpm
